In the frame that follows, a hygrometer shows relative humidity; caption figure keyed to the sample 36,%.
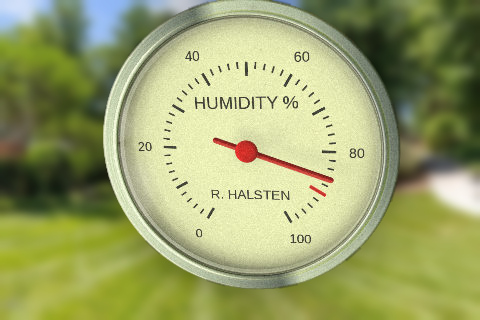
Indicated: 86,%
